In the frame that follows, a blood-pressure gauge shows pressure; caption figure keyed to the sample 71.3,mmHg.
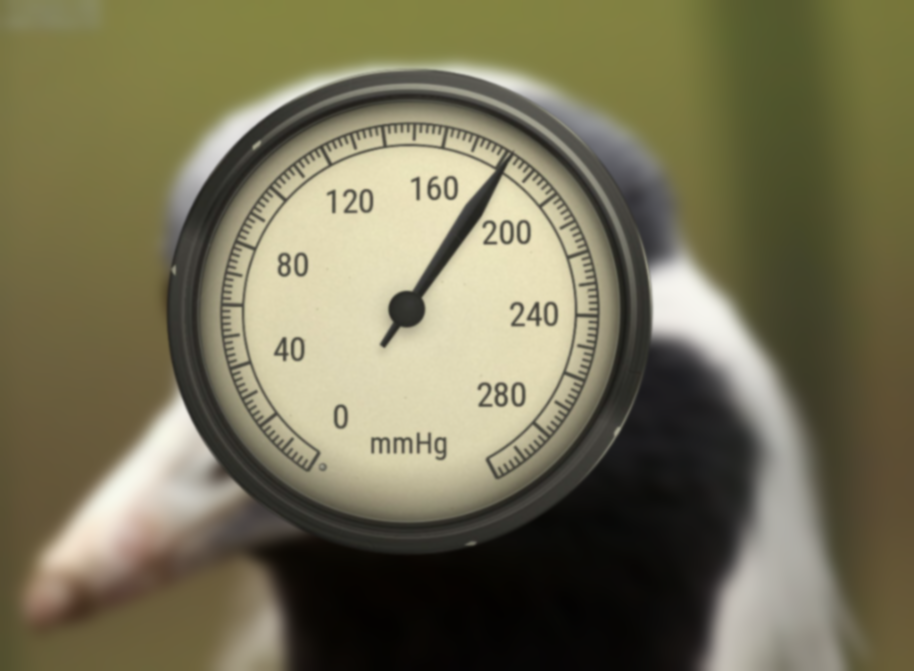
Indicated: 182,mmHg
